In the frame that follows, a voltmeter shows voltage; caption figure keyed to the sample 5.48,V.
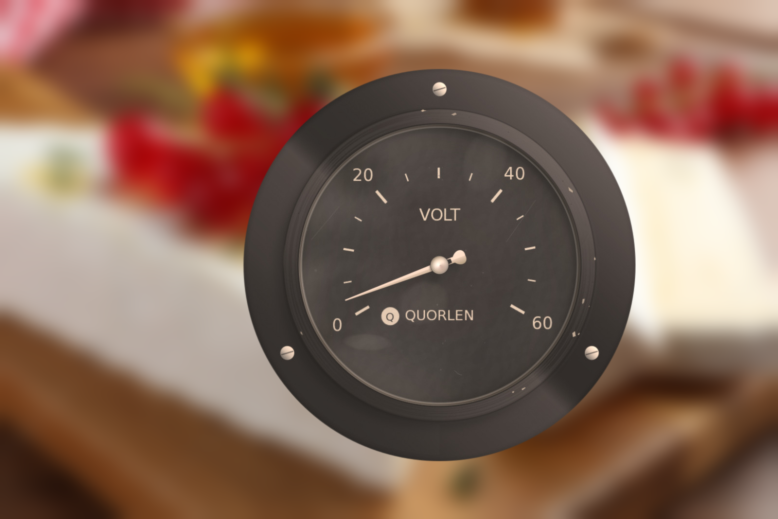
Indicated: 2.5,V
